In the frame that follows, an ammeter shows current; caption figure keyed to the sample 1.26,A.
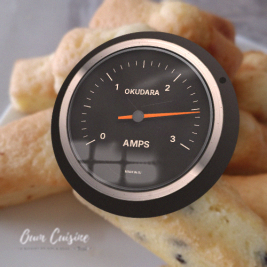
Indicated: 2.55,A
